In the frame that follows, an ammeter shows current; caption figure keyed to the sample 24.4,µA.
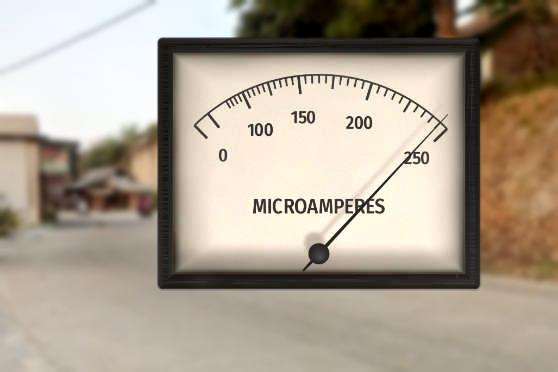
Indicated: 245,µA
